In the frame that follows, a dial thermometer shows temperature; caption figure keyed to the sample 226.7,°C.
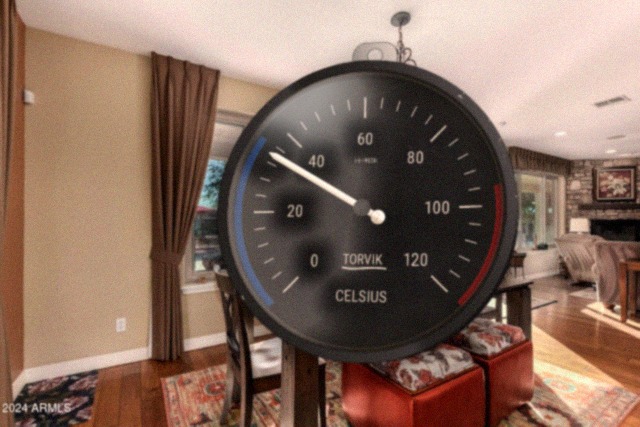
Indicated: 34,°C
